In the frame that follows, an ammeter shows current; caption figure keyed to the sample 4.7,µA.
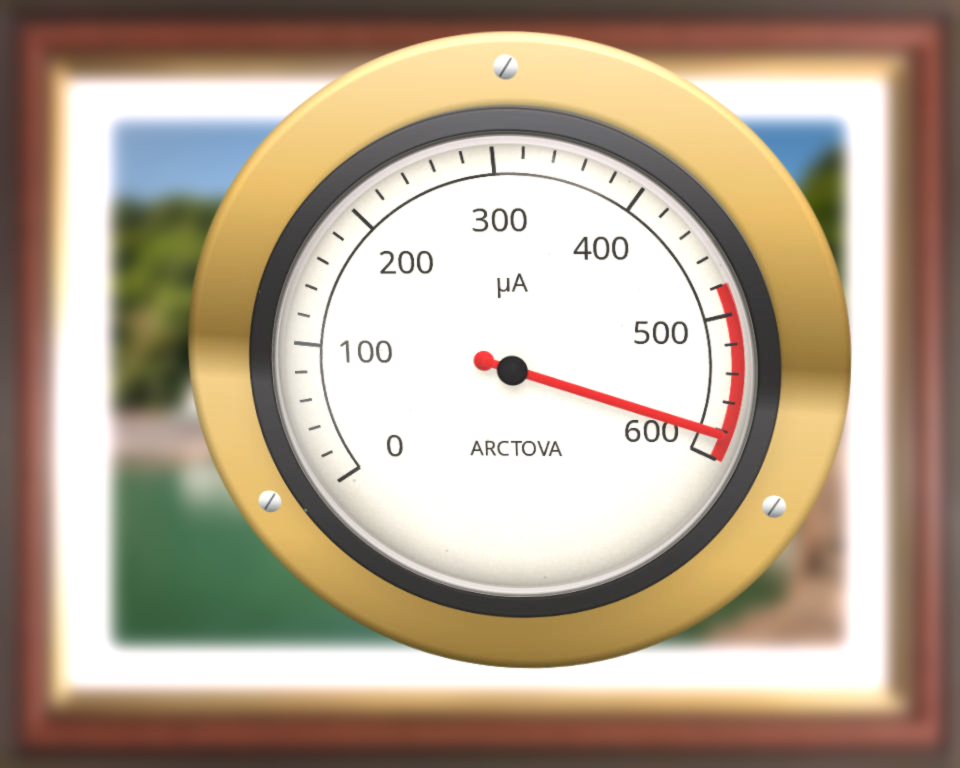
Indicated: 580,µA
